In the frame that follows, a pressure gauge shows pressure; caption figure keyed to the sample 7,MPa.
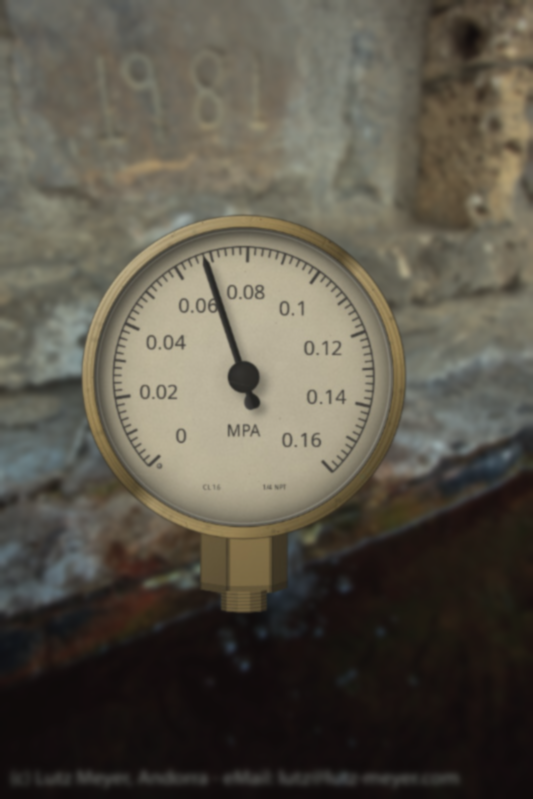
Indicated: 0.068,MPa
